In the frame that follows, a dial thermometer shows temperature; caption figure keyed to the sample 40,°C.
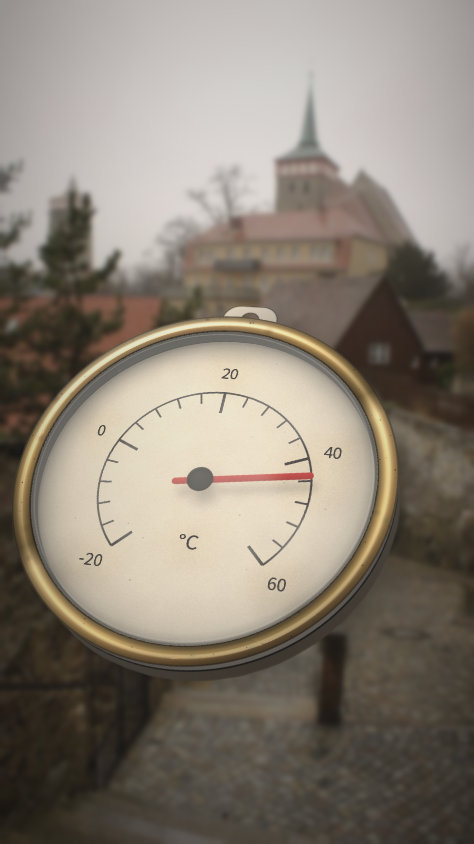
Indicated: 44,°C
